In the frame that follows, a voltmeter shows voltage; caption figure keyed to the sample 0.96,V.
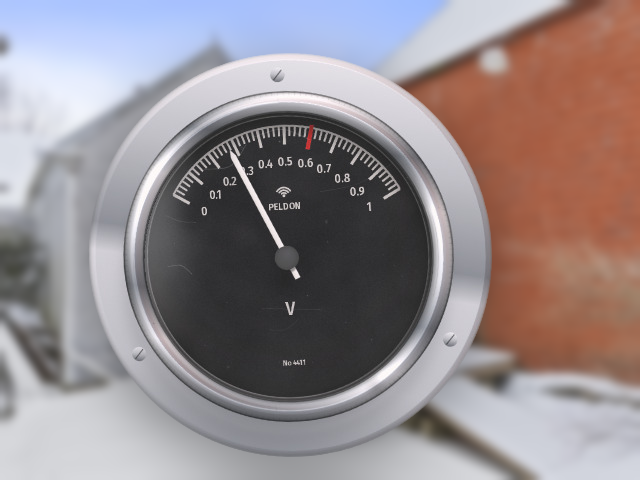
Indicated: 0.28,V
